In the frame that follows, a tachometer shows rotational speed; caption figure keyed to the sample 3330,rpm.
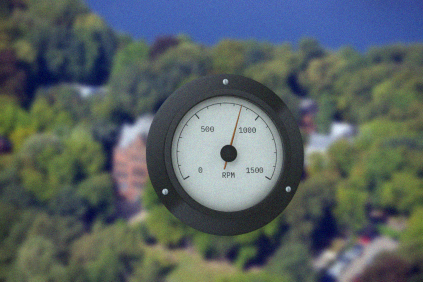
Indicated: 850,rpm
